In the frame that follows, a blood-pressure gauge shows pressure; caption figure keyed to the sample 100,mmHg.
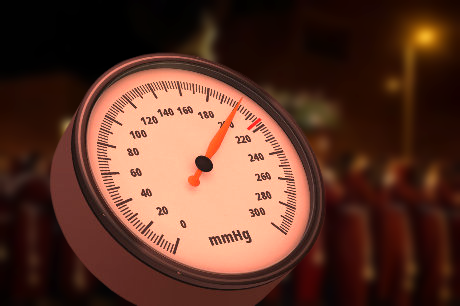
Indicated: 200,mmHg
